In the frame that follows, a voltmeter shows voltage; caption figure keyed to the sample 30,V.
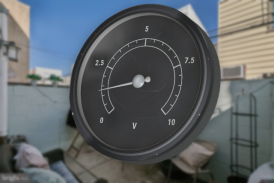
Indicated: 1.25,V
